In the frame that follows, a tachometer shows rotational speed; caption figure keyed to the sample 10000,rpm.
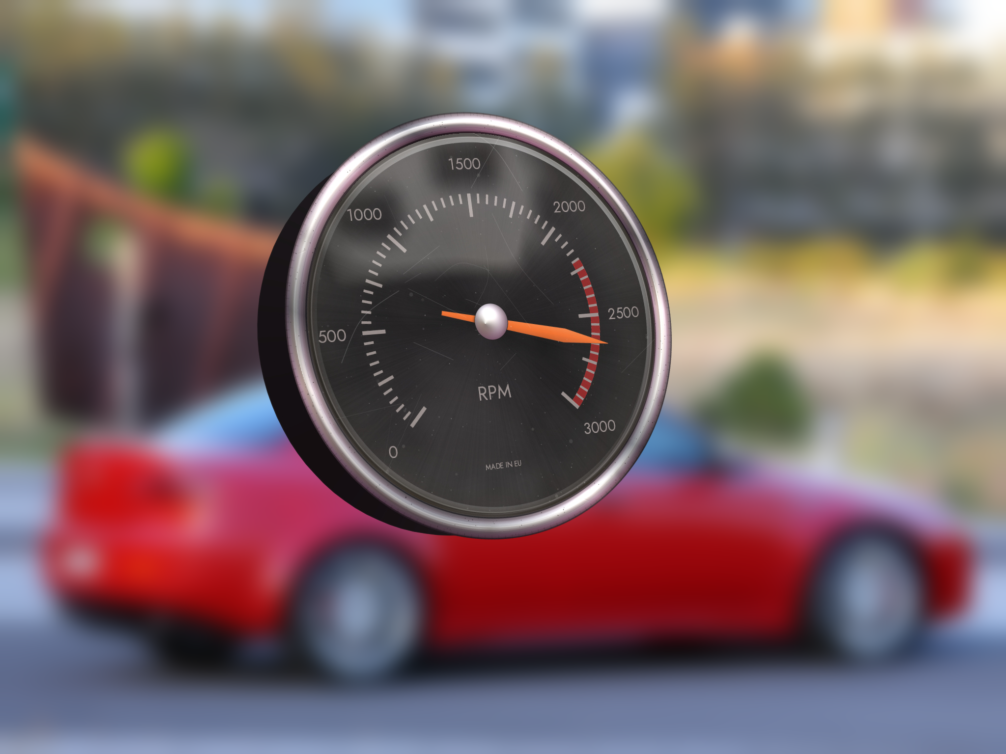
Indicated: 2650,rpm
